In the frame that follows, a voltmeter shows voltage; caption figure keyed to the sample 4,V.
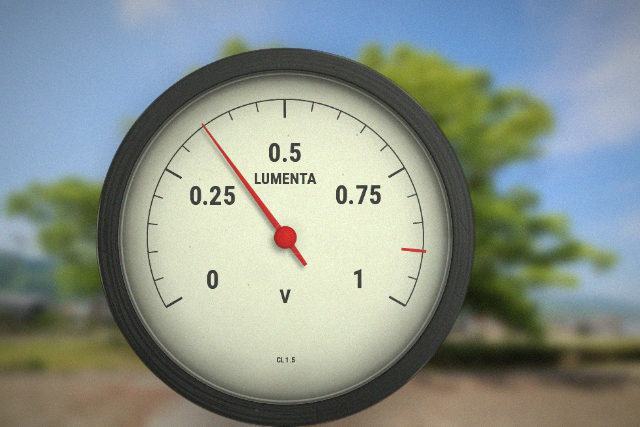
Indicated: 0.35,V
